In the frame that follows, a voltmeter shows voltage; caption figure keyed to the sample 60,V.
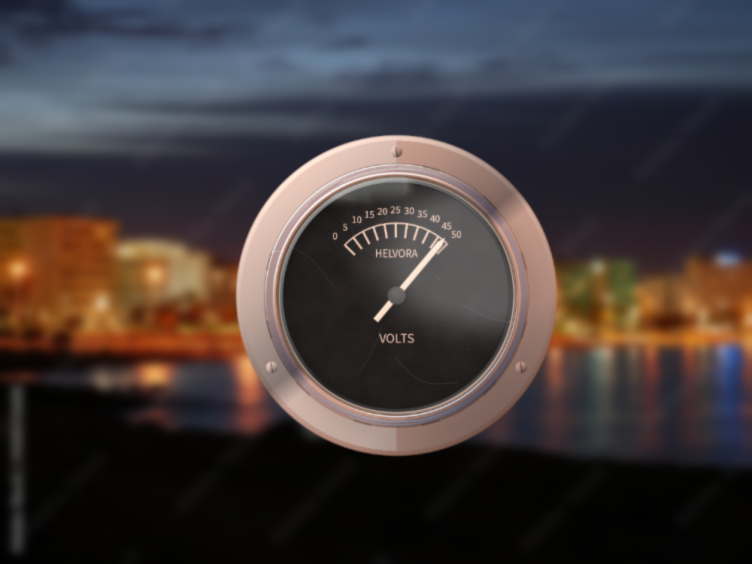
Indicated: 47.5,V
